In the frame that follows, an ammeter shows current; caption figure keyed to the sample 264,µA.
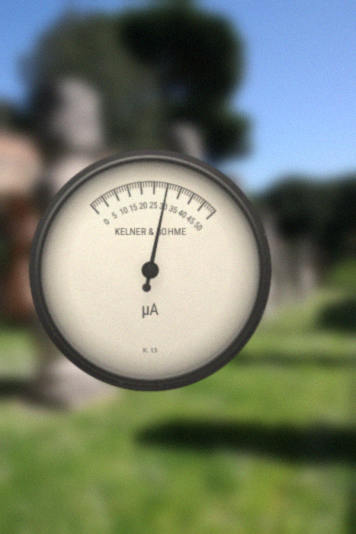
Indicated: 30,µA
